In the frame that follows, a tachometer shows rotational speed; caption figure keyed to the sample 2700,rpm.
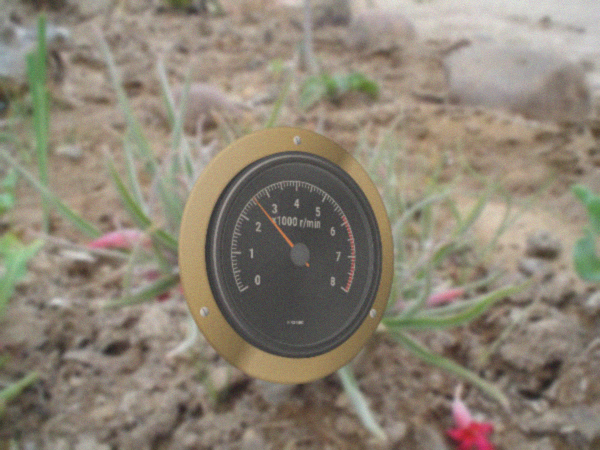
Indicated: 2500,rpm
